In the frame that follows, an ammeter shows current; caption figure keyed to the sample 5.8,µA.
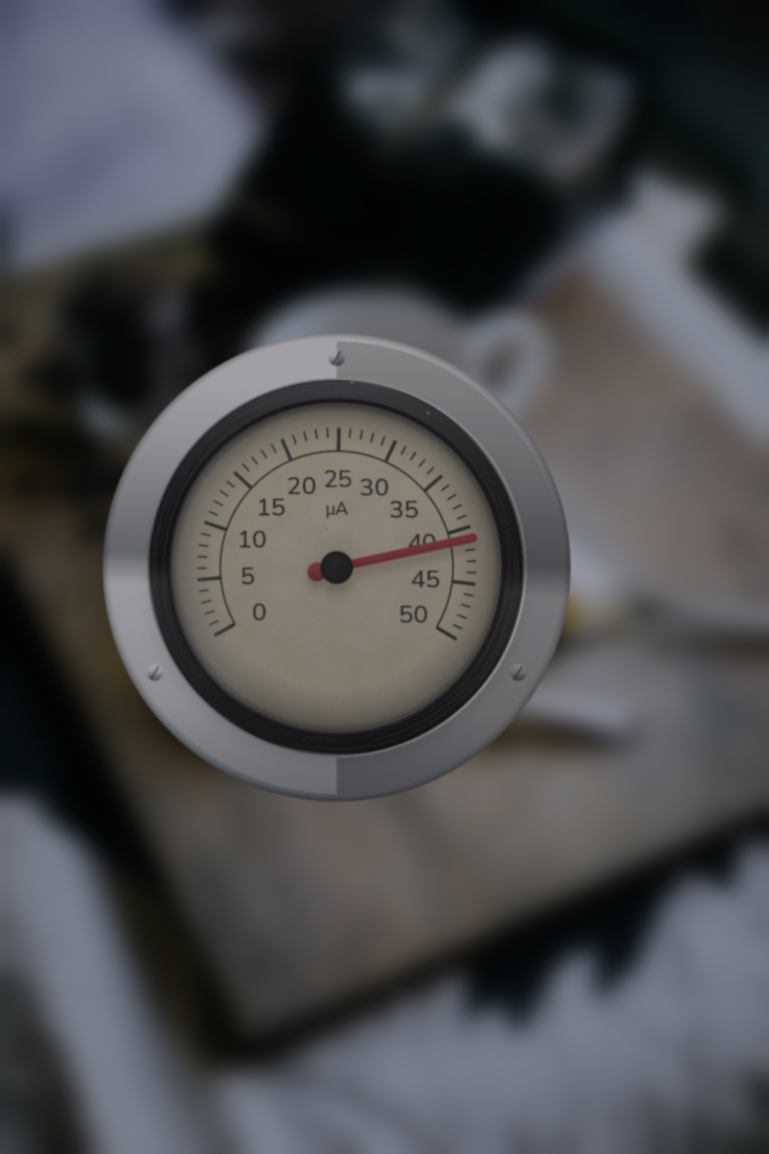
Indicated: 41,µA
